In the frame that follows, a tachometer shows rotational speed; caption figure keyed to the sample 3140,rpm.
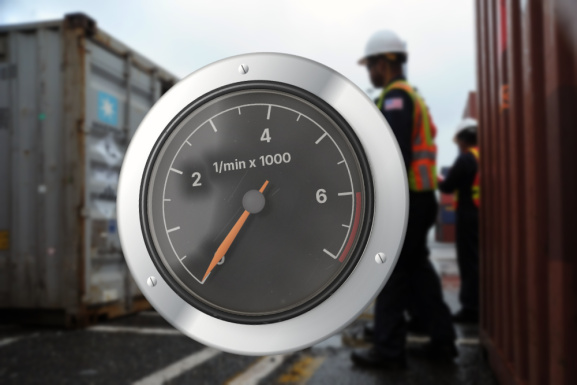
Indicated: 0,rpm
